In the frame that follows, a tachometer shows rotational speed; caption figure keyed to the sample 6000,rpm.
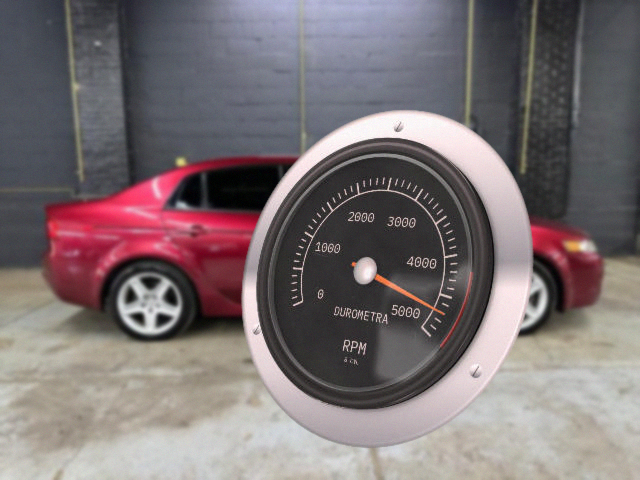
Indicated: 4700,rpm
